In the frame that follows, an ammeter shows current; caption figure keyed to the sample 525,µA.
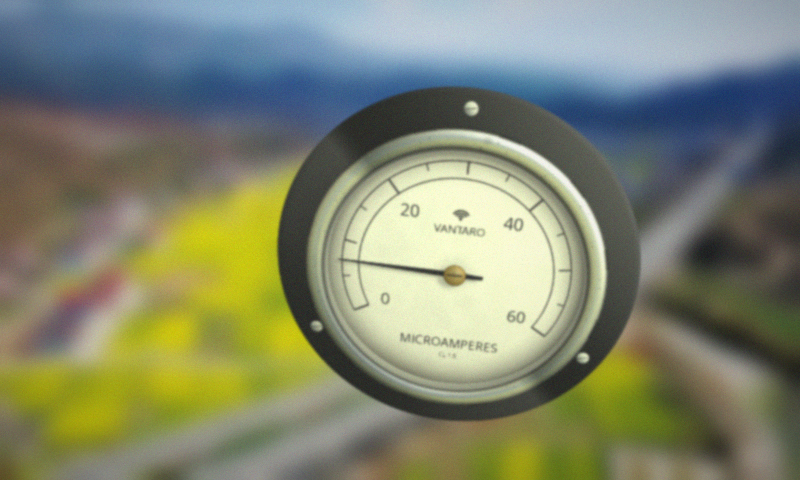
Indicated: 7.5,µA
